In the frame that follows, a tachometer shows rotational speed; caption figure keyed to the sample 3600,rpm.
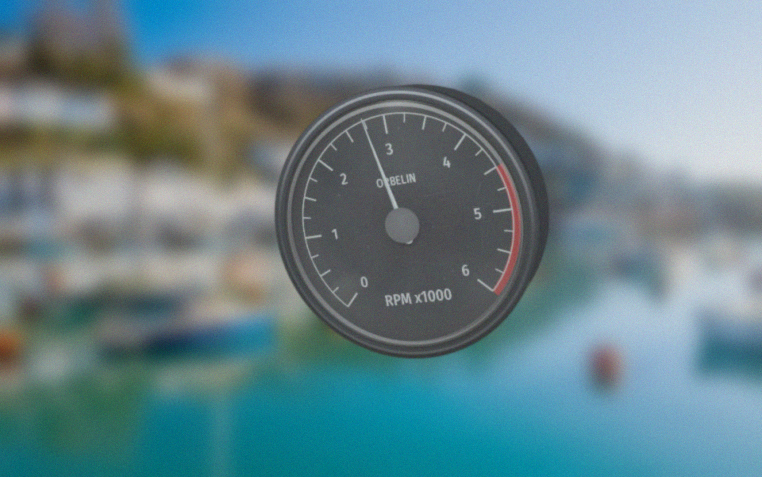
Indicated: 2750,rpm
